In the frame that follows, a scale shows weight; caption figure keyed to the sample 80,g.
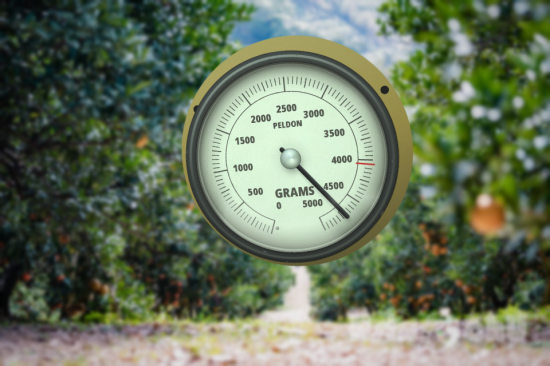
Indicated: 4700,g
